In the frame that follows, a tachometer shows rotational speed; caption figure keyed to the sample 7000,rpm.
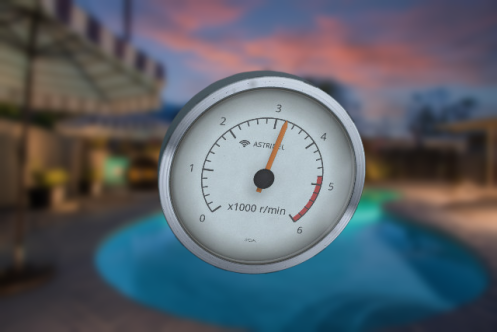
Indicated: 3200,rpm
